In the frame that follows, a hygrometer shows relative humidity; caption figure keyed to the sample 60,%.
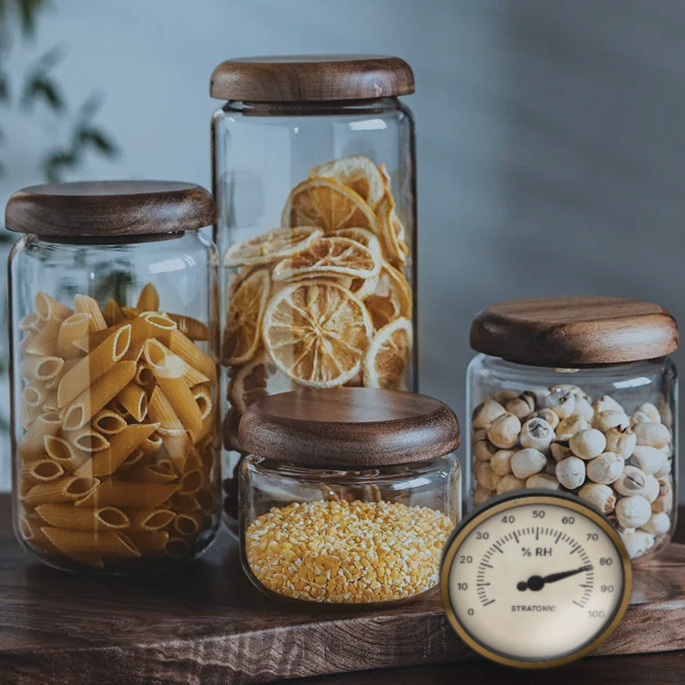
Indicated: 80,%
